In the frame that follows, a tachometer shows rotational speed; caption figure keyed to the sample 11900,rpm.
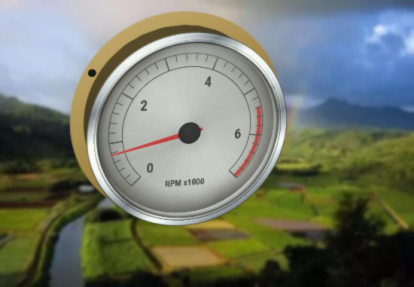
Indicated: 800,rpm
